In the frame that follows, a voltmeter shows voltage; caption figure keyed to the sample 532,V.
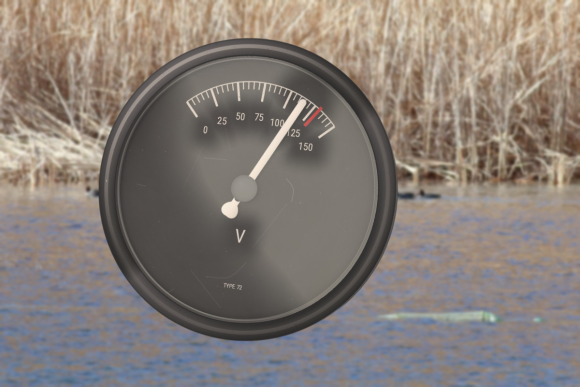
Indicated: 115,V
